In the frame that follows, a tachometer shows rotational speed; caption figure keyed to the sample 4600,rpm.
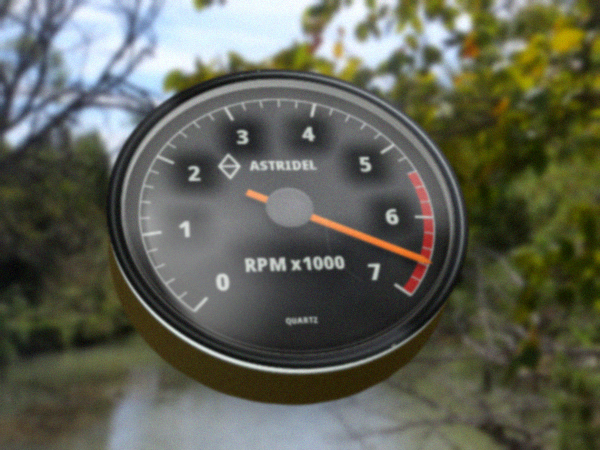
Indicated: 6600,rpm
